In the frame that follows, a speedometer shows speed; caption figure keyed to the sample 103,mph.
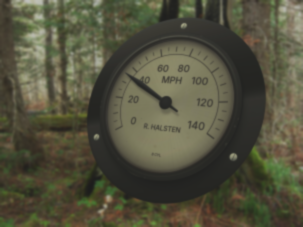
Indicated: 35,mph
